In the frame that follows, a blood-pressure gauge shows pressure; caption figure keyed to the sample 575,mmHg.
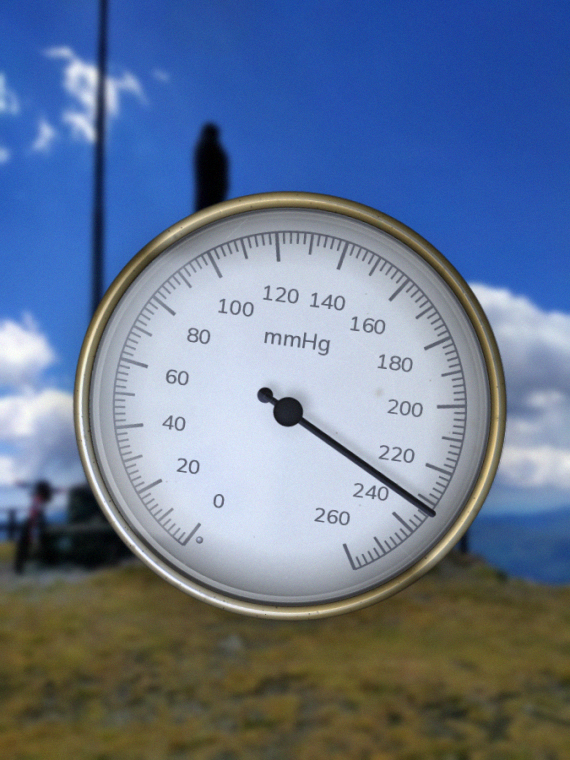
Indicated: 232,mmHg
